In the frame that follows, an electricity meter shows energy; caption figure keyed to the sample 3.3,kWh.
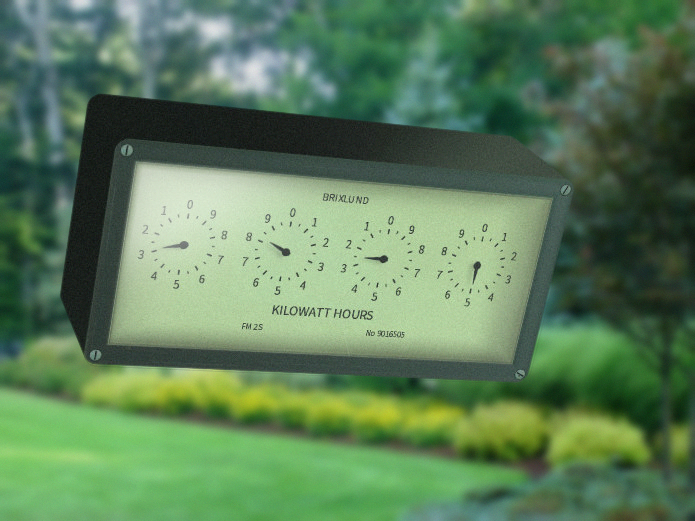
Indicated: 2825,kWh
